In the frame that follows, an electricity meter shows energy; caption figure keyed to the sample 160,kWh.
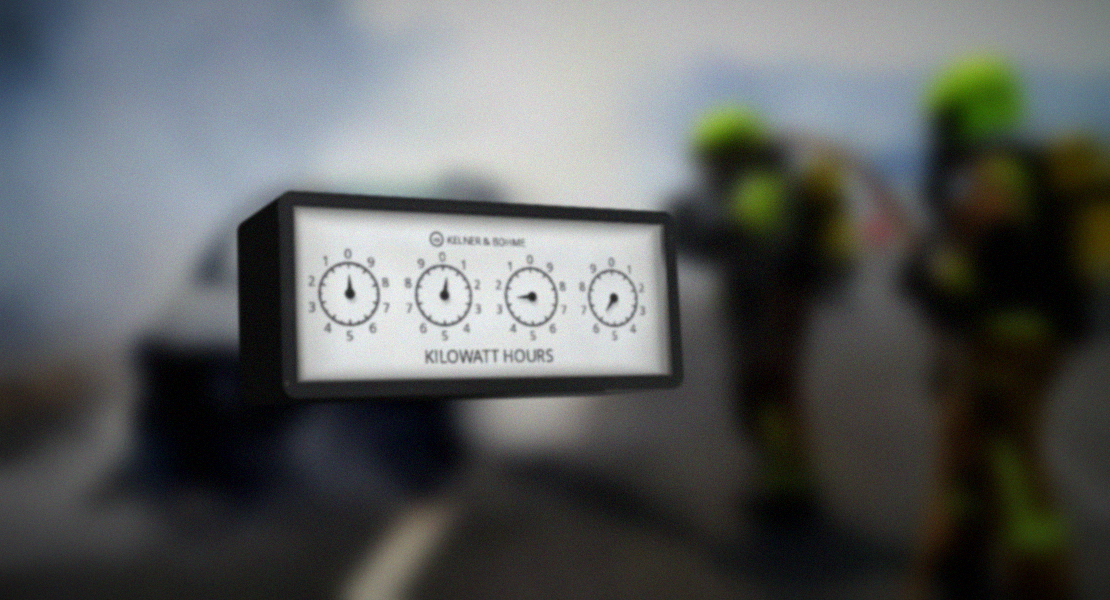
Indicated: 26,kWh
